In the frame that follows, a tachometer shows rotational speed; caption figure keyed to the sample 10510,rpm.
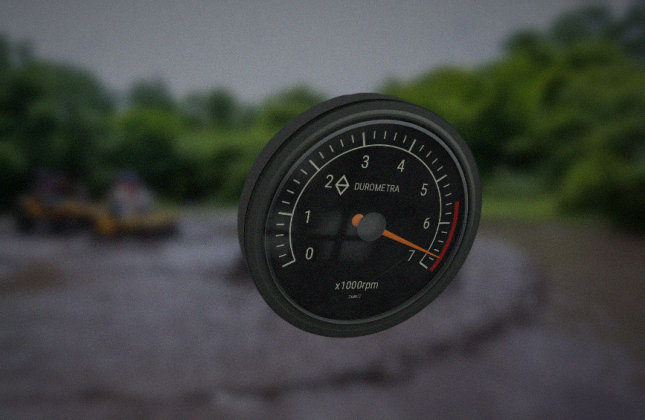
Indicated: 6700,rpm
